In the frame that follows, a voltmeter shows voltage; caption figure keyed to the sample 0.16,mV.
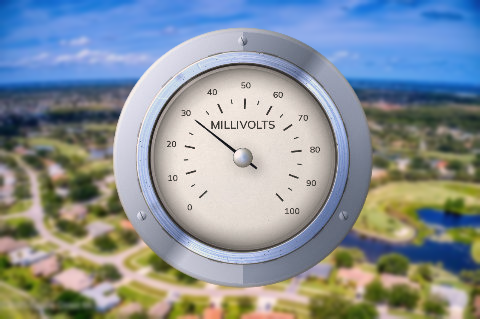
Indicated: 30,mV
